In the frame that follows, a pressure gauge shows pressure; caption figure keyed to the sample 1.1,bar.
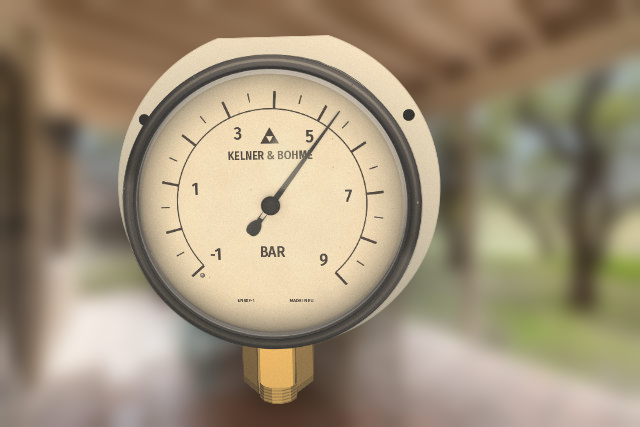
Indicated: 5.25,bar
